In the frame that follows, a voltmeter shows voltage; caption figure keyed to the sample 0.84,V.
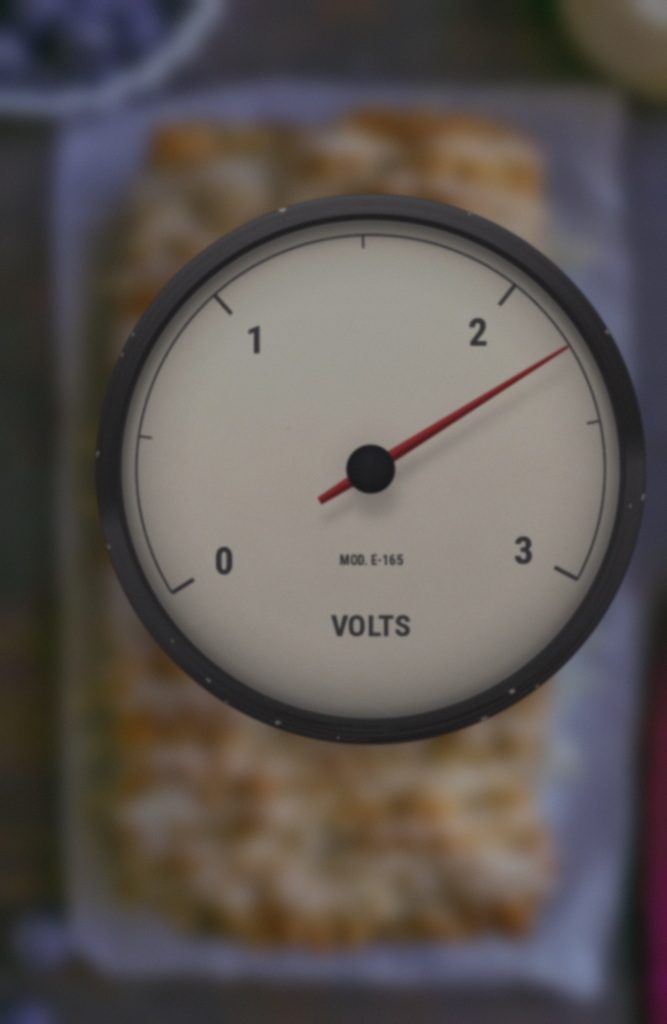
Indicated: 2.25,V
